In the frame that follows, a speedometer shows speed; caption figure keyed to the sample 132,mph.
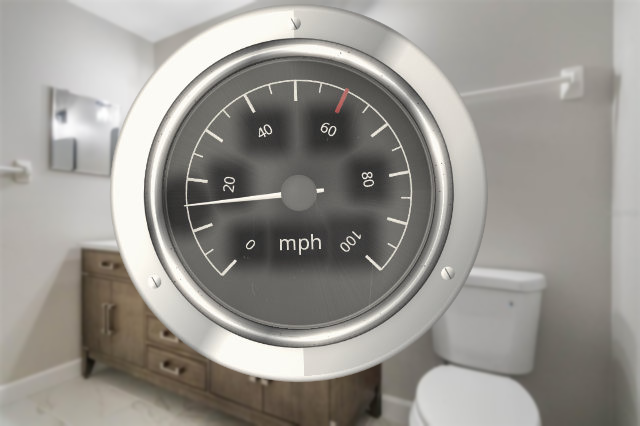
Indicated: 15,mph
